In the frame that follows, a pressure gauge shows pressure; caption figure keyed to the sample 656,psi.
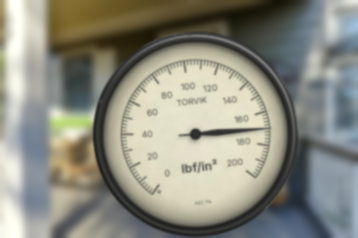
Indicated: 170,psi
